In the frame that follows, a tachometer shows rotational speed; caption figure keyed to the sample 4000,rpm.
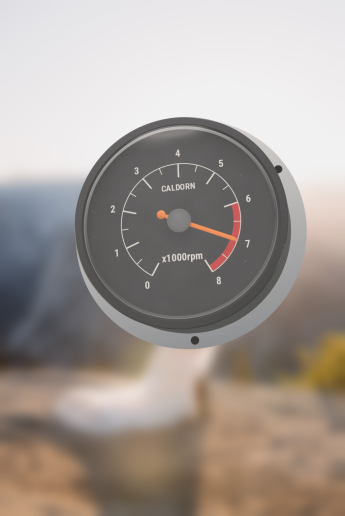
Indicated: 7000,rpm
